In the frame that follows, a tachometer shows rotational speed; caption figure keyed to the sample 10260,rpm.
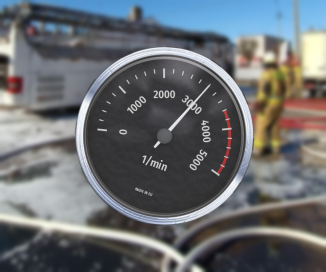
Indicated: 3000,rpm
